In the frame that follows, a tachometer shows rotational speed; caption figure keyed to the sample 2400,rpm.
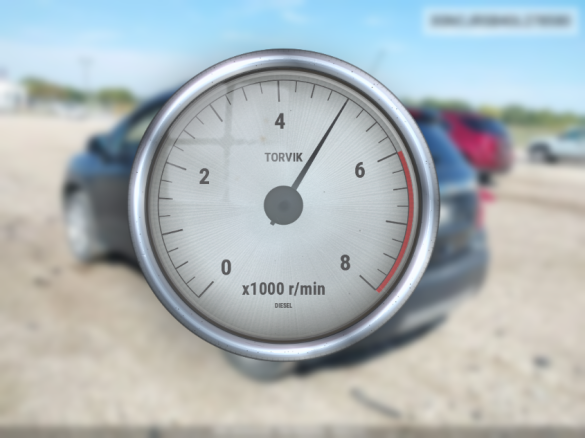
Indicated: 5000,rpm
